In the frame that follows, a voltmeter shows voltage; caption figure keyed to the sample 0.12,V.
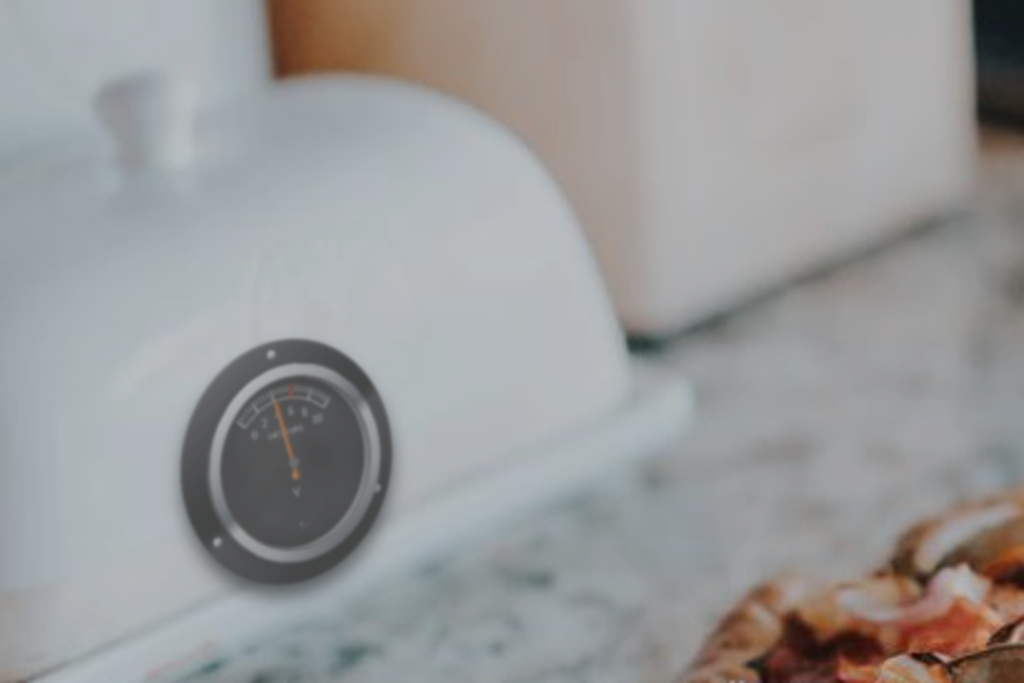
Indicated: 4,V
